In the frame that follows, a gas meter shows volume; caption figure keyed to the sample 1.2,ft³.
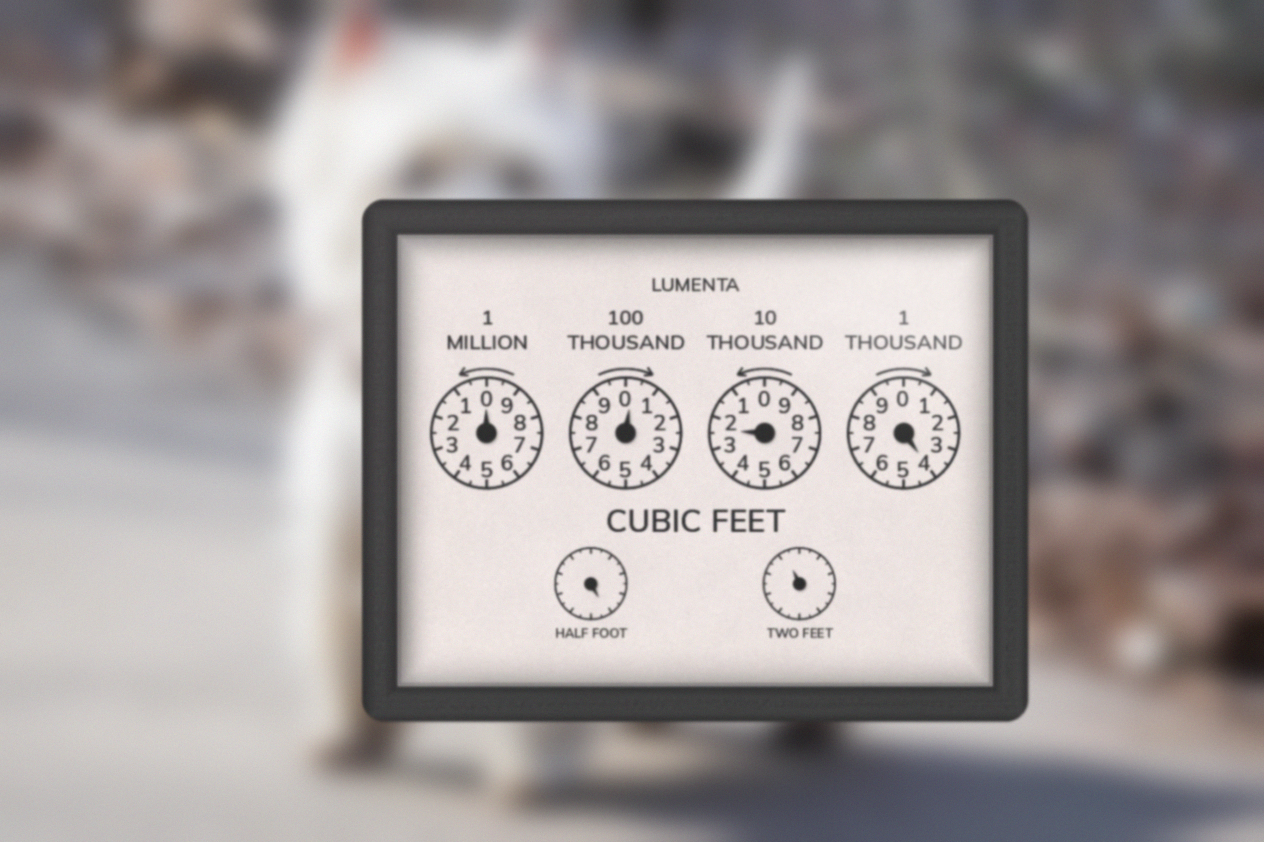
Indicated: 2400,ft³
